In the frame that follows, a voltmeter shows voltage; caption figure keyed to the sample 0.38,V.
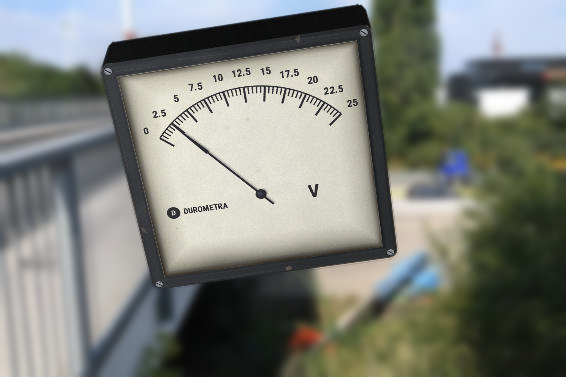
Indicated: 2.5,V
